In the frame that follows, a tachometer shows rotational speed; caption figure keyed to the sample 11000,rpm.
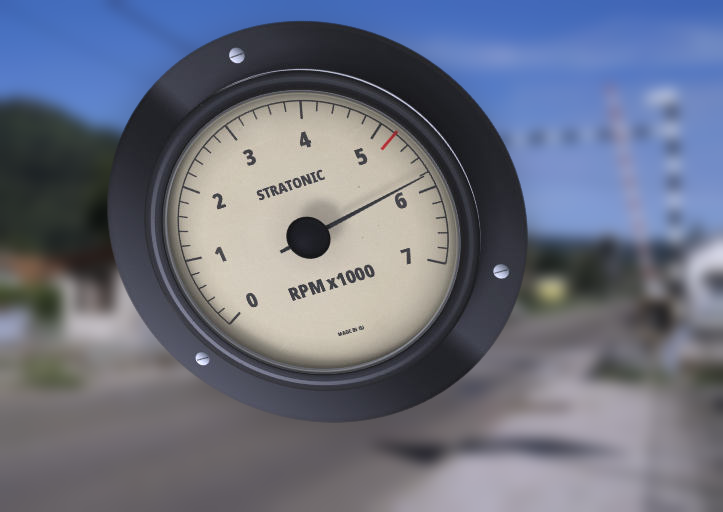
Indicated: 5800,rpm
